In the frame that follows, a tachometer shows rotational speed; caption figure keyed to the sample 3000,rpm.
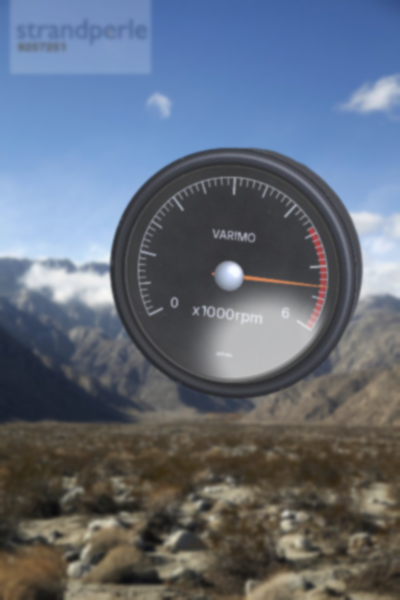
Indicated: 5300,rpm
